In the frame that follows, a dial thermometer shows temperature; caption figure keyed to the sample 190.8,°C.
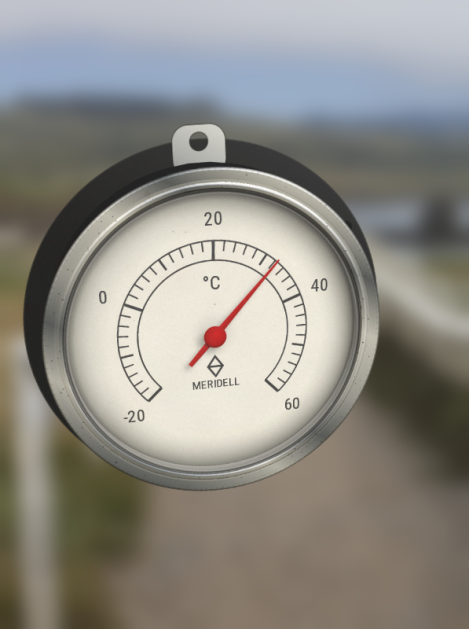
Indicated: 32,°C
